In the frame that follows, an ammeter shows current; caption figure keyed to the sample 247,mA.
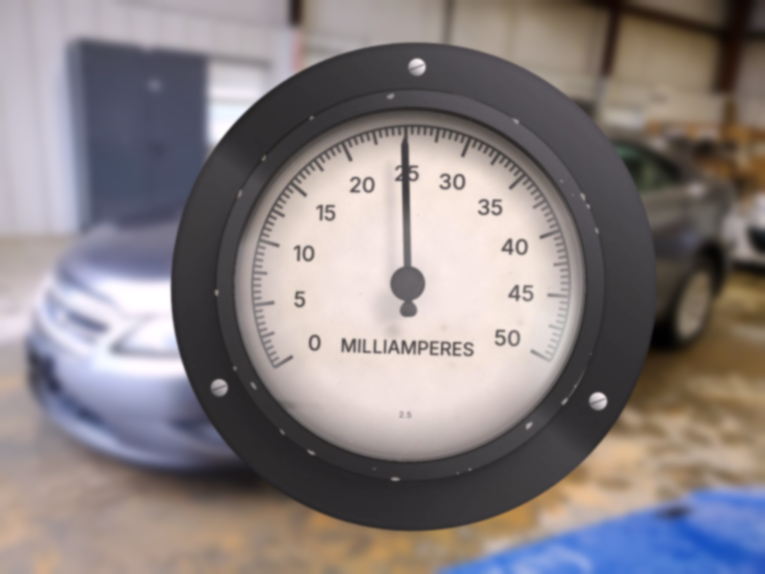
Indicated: 25,mA
